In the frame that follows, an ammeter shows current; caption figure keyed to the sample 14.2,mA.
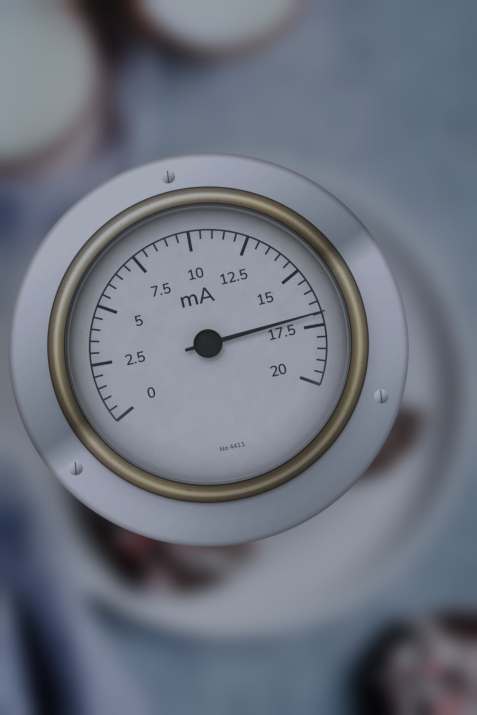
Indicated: 17,mA
